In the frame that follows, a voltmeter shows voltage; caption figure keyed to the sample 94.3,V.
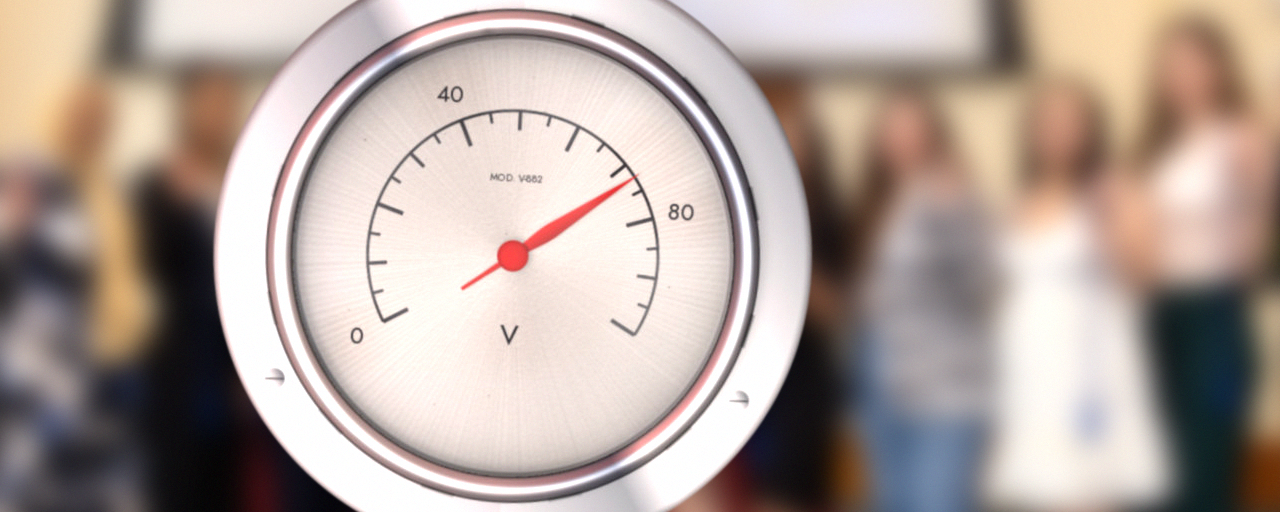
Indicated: 72.5,V
